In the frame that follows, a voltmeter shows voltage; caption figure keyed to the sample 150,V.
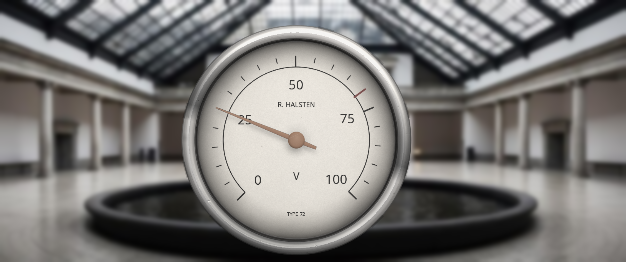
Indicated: 25,V
